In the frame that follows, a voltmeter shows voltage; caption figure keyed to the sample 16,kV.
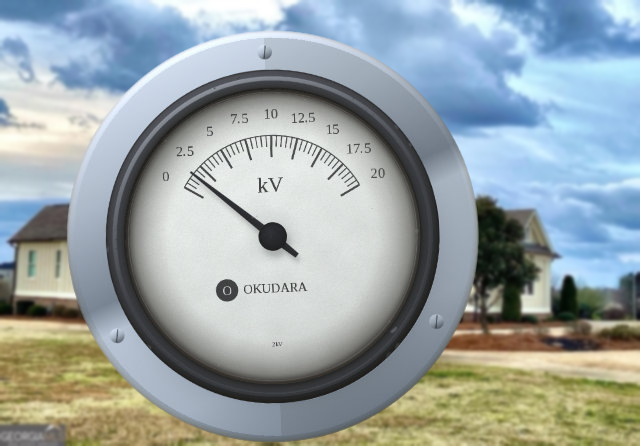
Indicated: 1.5,kV
